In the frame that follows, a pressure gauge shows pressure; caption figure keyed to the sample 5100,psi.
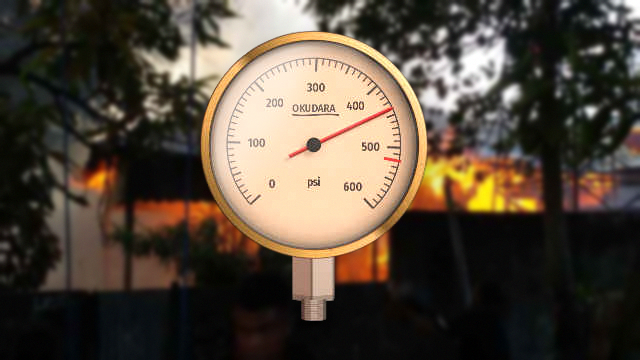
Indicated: 440,psi
